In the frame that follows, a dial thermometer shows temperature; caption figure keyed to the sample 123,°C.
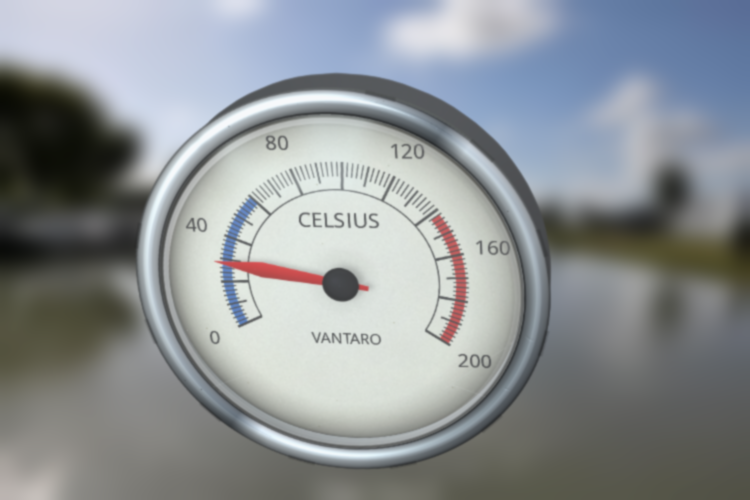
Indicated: 30,°C
